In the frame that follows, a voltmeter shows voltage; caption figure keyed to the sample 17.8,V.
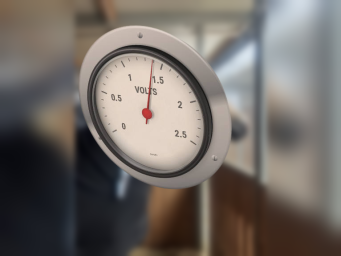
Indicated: 1.4,V
